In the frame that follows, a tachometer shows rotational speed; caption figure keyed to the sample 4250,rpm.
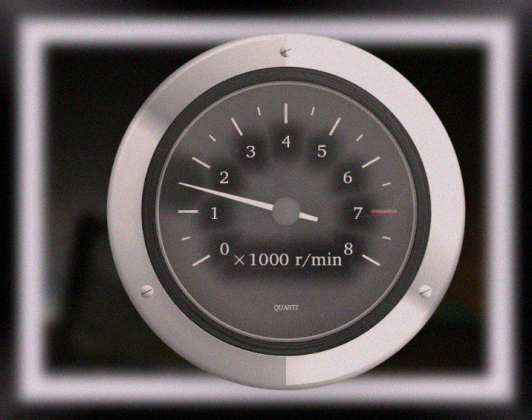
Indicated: 1500,rpm
